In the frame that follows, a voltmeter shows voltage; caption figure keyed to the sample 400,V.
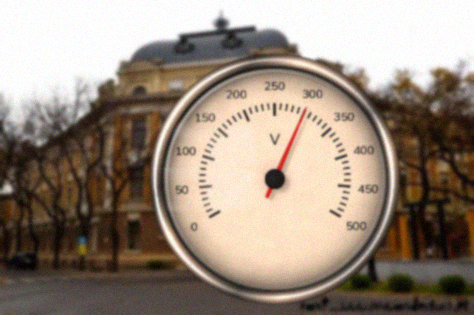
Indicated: 300,V
